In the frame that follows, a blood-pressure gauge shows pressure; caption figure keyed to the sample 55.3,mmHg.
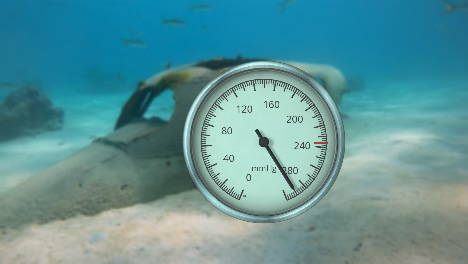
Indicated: 290,mmHg
